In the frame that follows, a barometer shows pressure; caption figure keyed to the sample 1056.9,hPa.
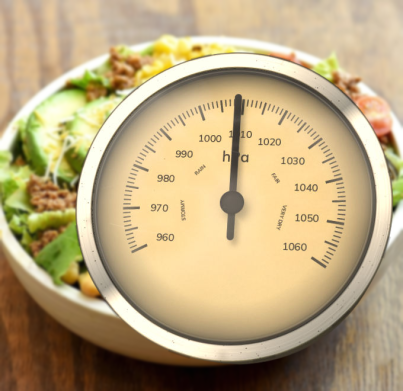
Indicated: 1009,hPa
